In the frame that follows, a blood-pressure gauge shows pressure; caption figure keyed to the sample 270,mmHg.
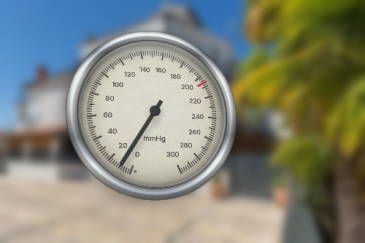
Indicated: 10,mmHg
